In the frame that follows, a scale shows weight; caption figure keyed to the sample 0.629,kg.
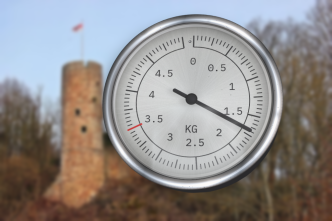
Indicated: 1.7,kg
